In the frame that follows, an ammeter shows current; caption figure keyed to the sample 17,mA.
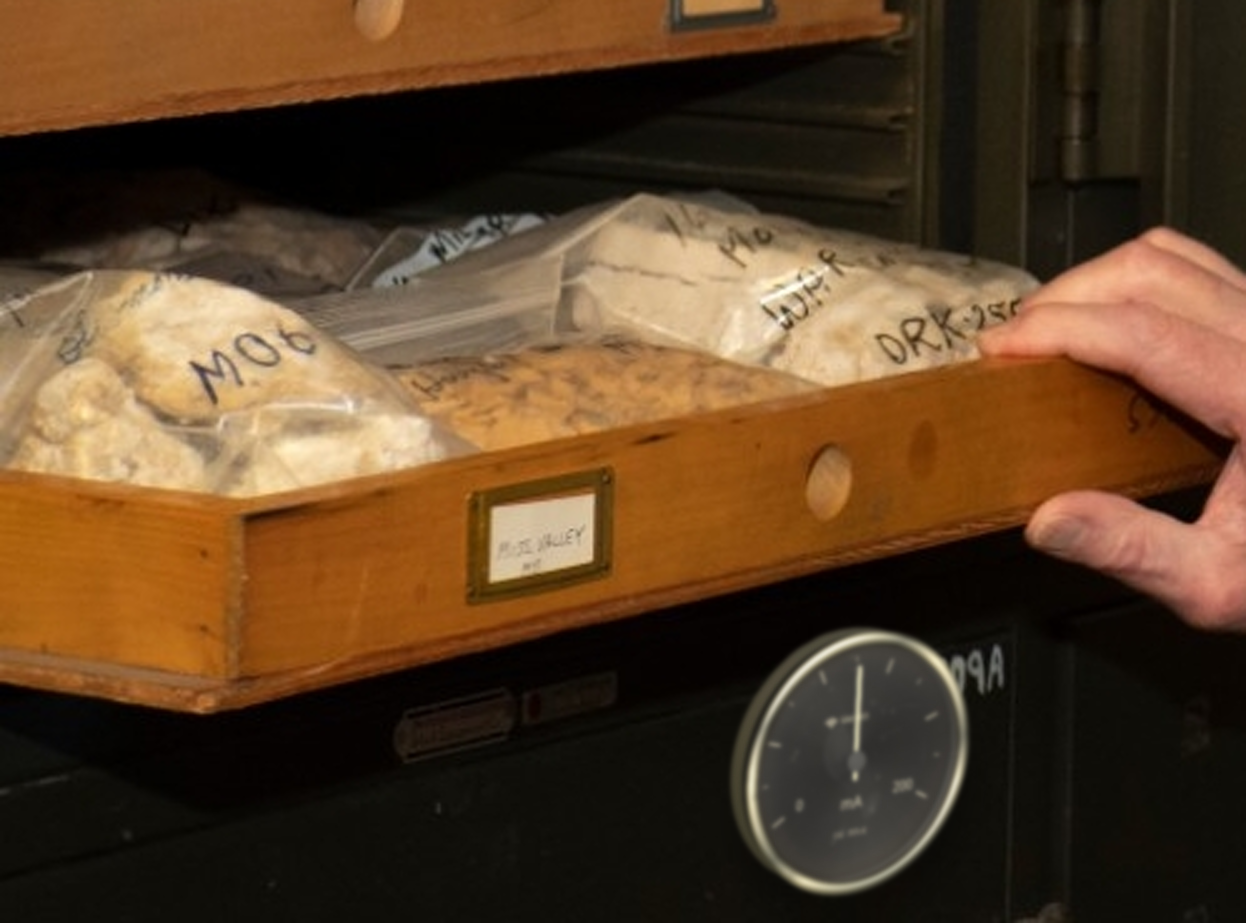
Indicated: 100,mA
